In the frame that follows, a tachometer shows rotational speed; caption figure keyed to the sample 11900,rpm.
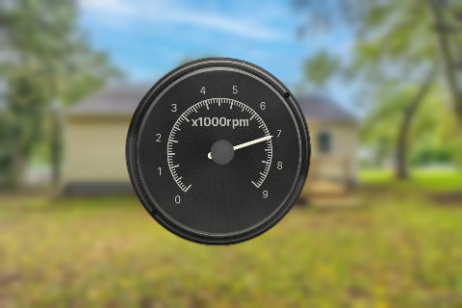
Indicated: 7000,rpm
